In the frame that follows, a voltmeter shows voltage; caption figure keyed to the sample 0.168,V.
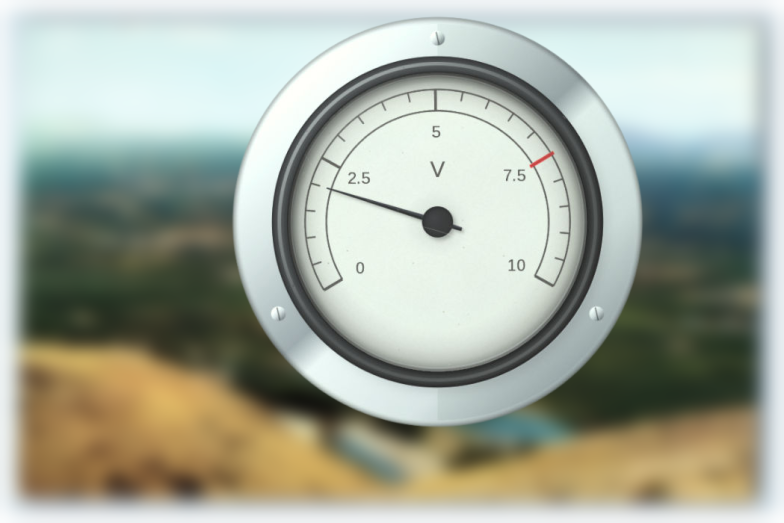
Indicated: 2,V
